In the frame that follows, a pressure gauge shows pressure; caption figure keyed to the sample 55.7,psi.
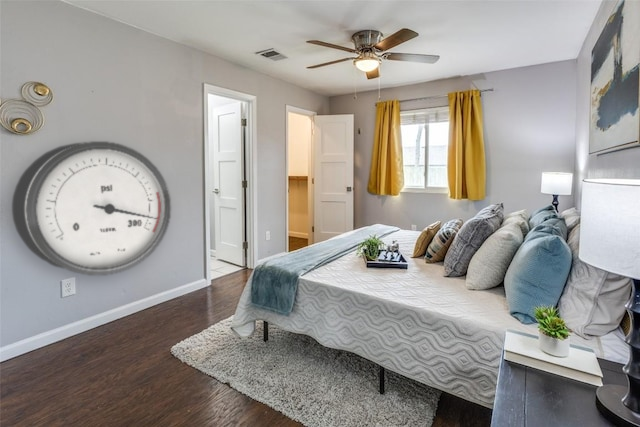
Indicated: 280,psi
